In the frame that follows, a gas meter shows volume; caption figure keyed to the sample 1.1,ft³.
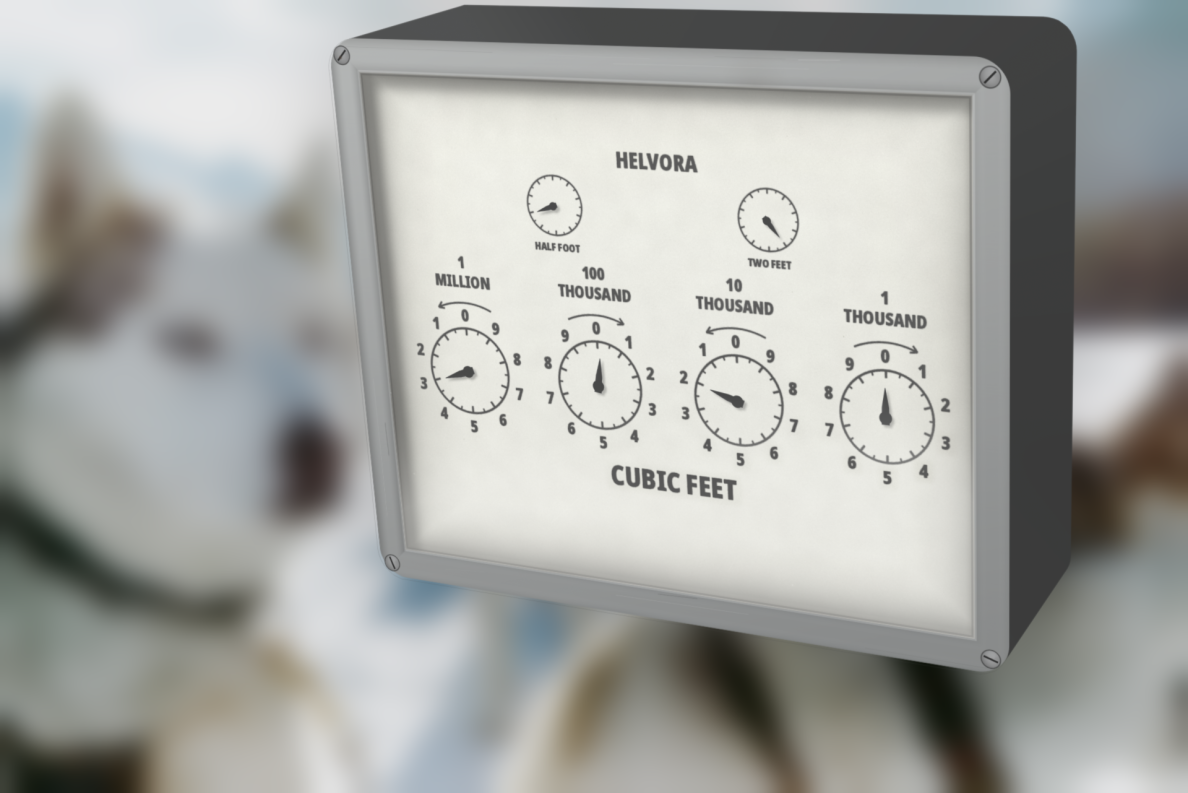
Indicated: 302000,ft³
